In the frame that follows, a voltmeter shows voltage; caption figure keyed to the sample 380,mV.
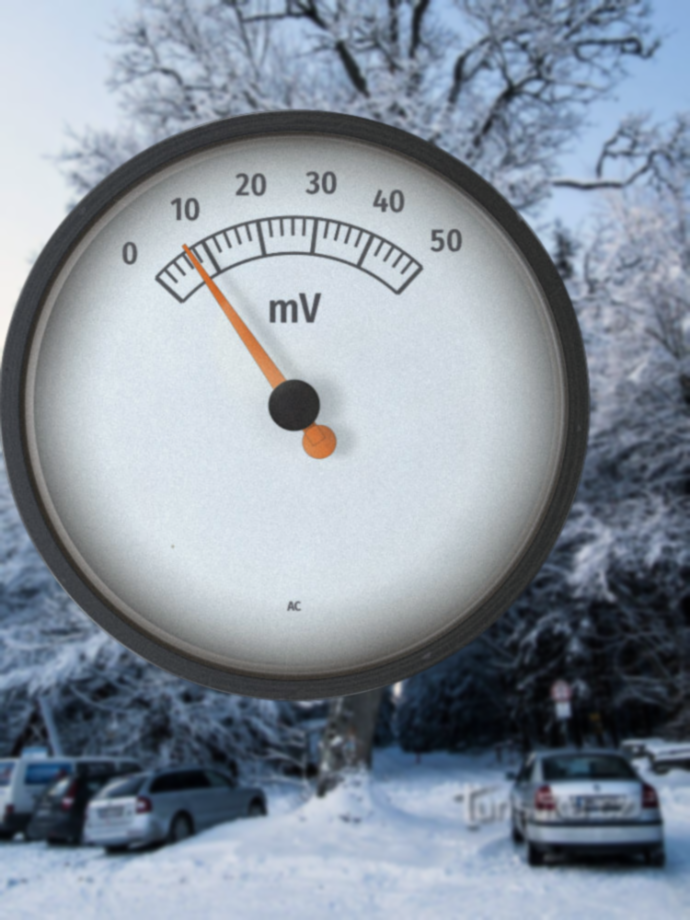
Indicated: 7,mV
